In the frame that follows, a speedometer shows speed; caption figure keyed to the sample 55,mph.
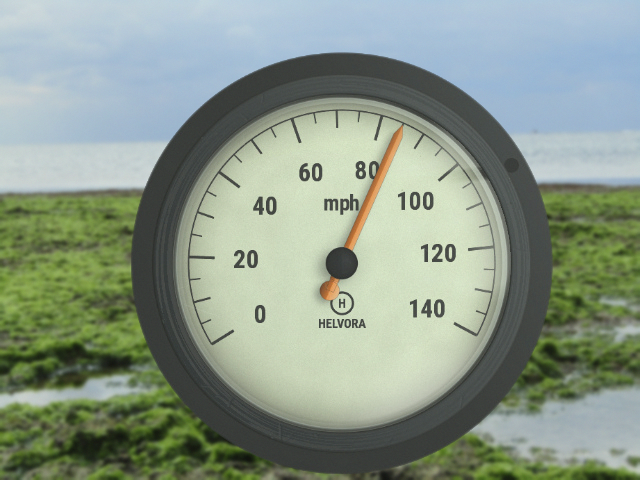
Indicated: 85,mph
